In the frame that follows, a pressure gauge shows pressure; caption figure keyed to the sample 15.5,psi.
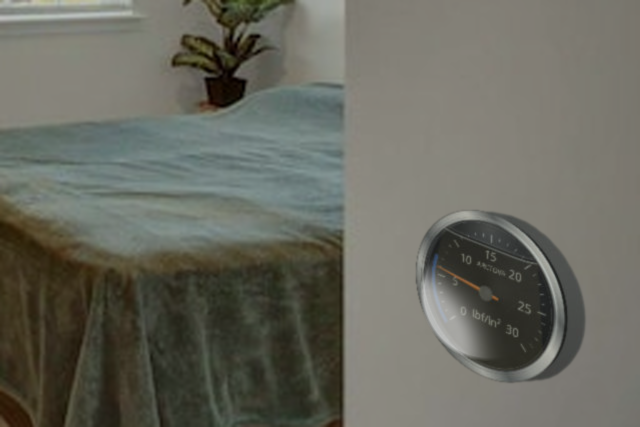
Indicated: 6,psi
